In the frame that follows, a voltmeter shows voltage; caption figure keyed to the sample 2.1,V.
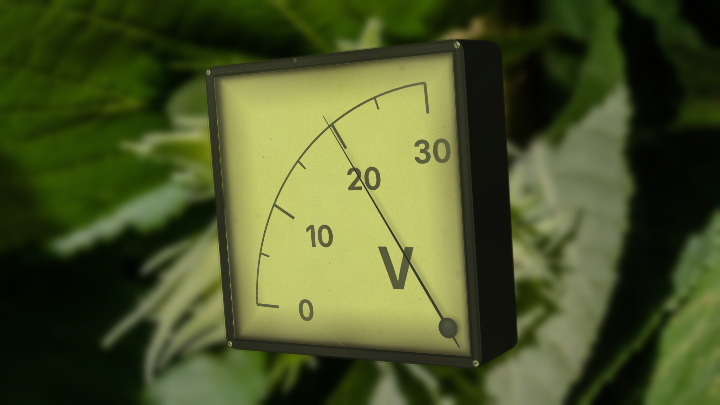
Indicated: 20,V
